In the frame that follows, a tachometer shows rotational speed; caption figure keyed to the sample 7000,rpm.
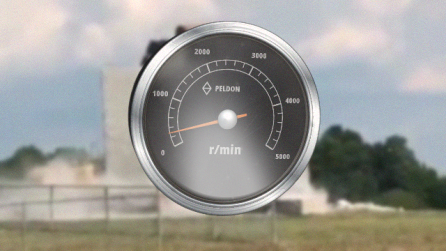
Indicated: 300,rpm
